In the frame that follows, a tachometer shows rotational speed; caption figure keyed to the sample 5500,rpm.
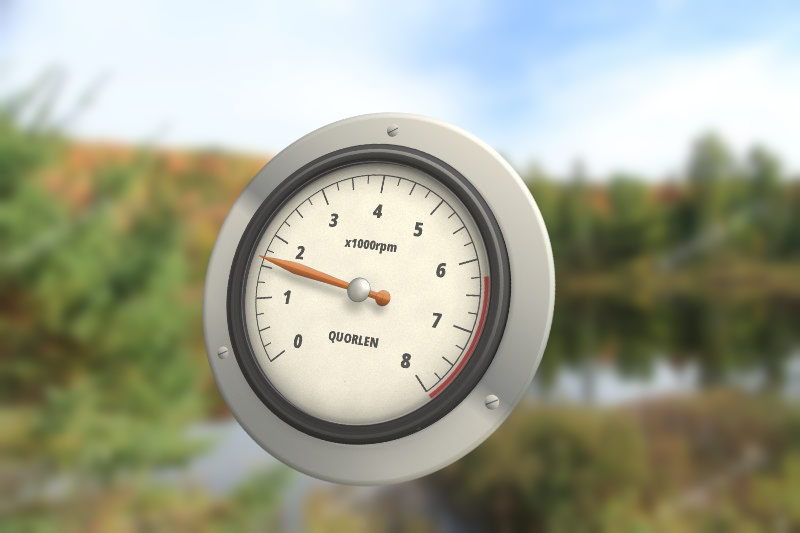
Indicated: 1625,rpm
